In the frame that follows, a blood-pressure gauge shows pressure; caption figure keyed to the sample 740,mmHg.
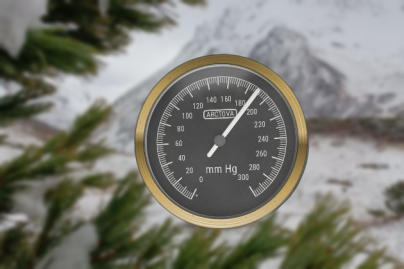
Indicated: 190,mmHg
